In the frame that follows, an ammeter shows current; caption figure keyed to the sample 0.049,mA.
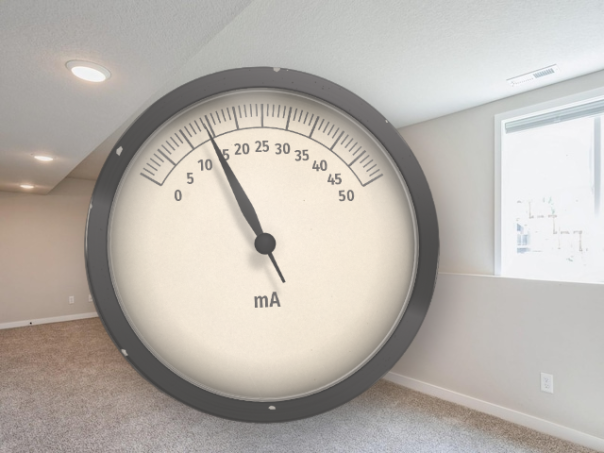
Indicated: 14,mA
